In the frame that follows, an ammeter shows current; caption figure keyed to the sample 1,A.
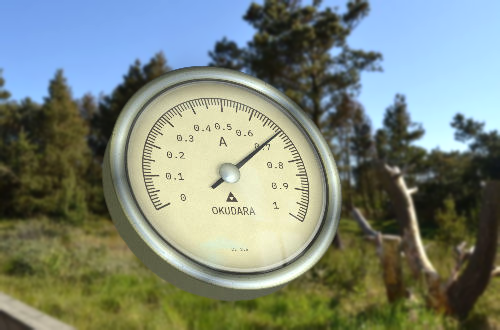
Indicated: 0.7,A
